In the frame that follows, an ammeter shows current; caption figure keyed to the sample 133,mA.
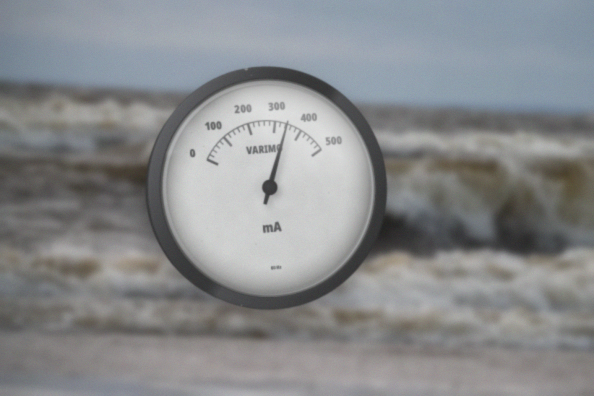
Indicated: 340,mA
